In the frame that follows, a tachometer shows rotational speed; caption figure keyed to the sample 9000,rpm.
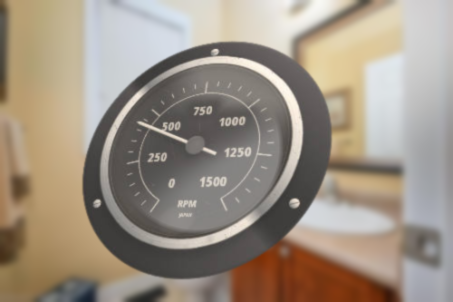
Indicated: 425,rpm
